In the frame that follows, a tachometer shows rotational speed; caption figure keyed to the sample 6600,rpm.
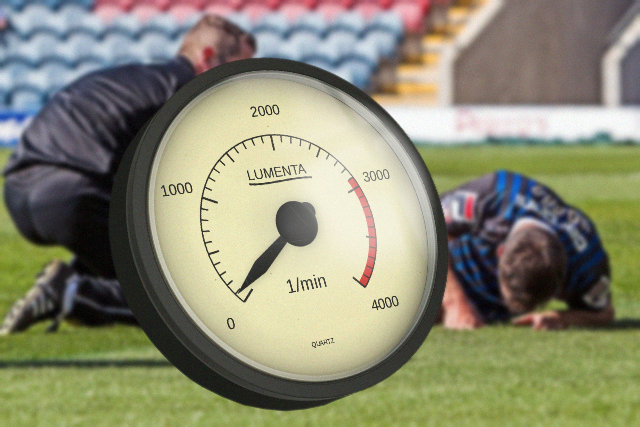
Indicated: 100,rpm
